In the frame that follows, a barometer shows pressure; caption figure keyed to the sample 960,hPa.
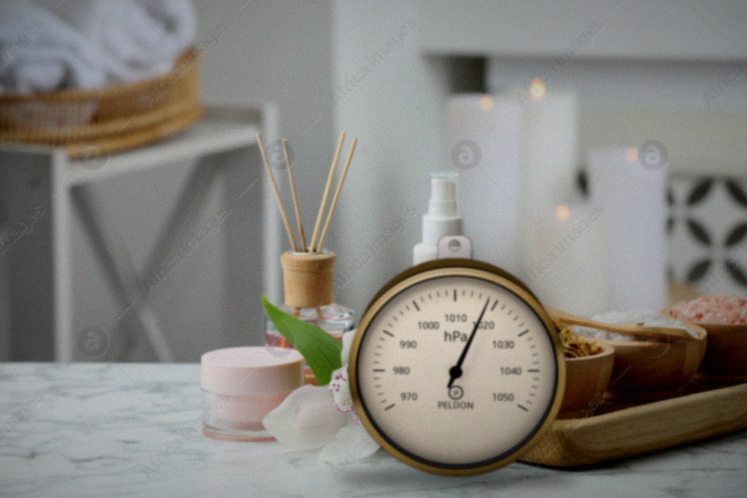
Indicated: 1018,hPa
